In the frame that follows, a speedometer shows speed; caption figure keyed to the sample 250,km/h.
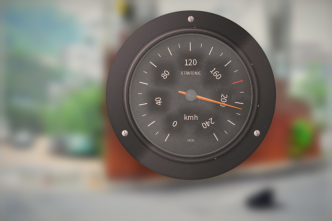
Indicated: 205,km/h
